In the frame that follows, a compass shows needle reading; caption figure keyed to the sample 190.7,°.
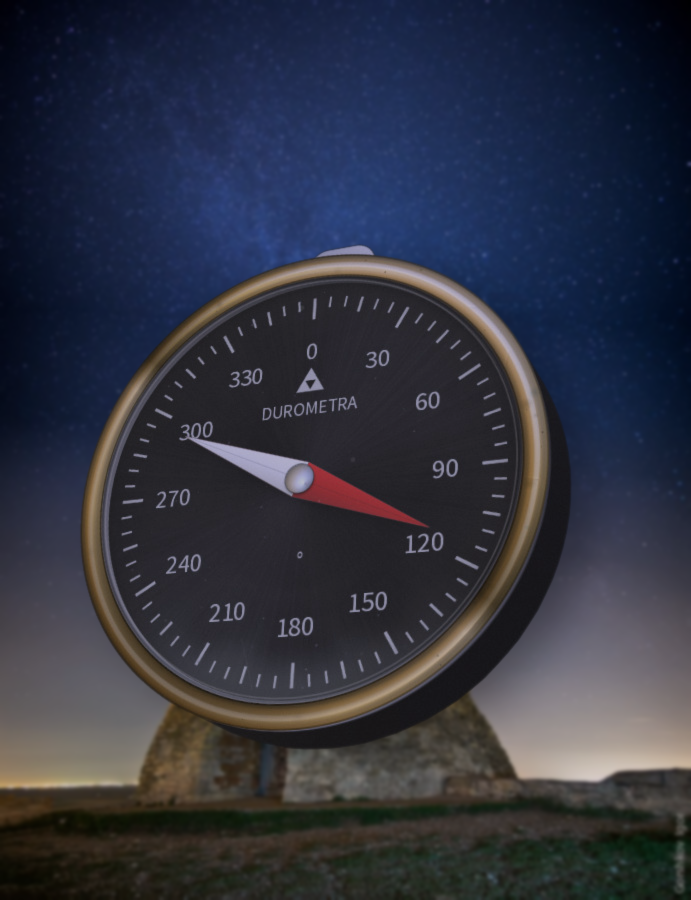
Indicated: 115,°
